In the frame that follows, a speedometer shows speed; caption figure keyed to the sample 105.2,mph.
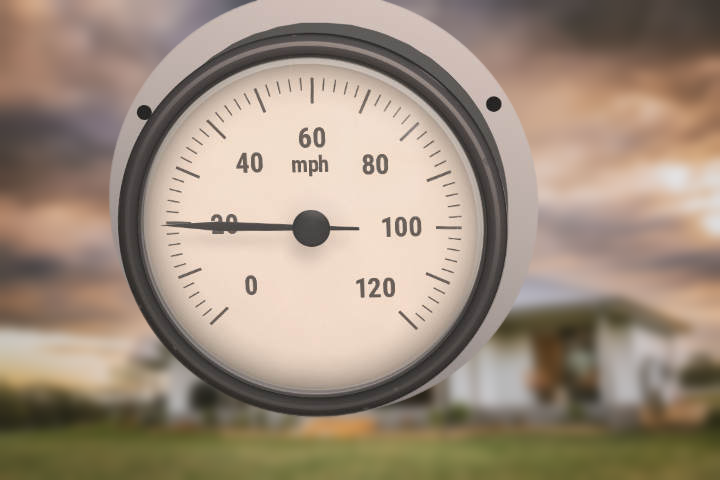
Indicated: 20,mph
